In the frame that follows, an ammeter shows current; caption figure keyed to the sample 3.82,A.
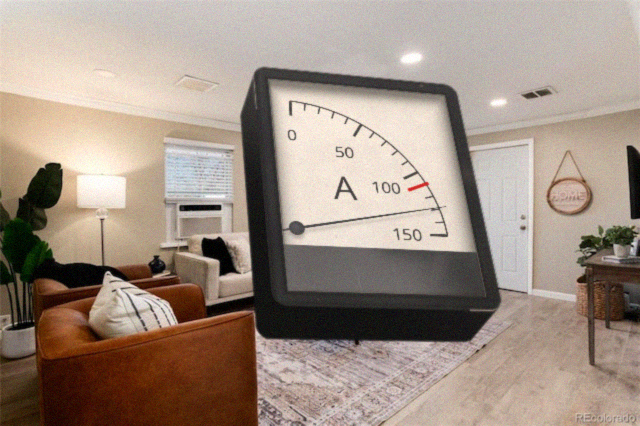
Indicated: 130,A
